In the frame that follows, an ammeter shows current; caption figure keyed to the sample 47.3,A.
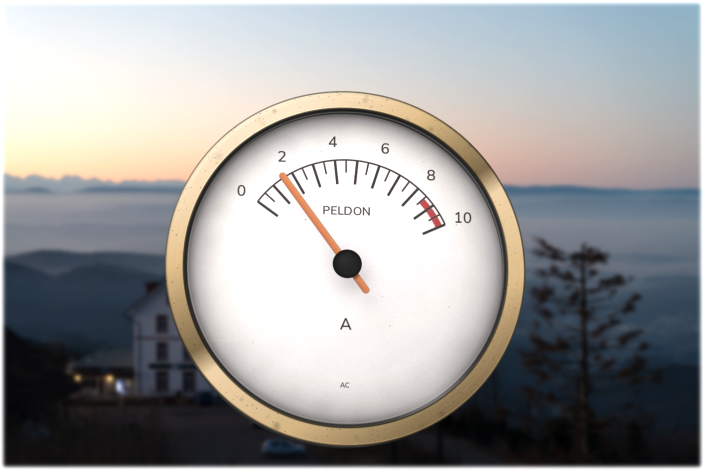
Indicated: 1.5,A
